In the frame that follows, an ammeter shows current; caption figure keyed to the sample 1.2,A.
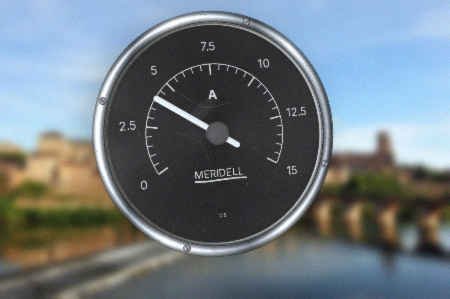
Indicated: 4,A
